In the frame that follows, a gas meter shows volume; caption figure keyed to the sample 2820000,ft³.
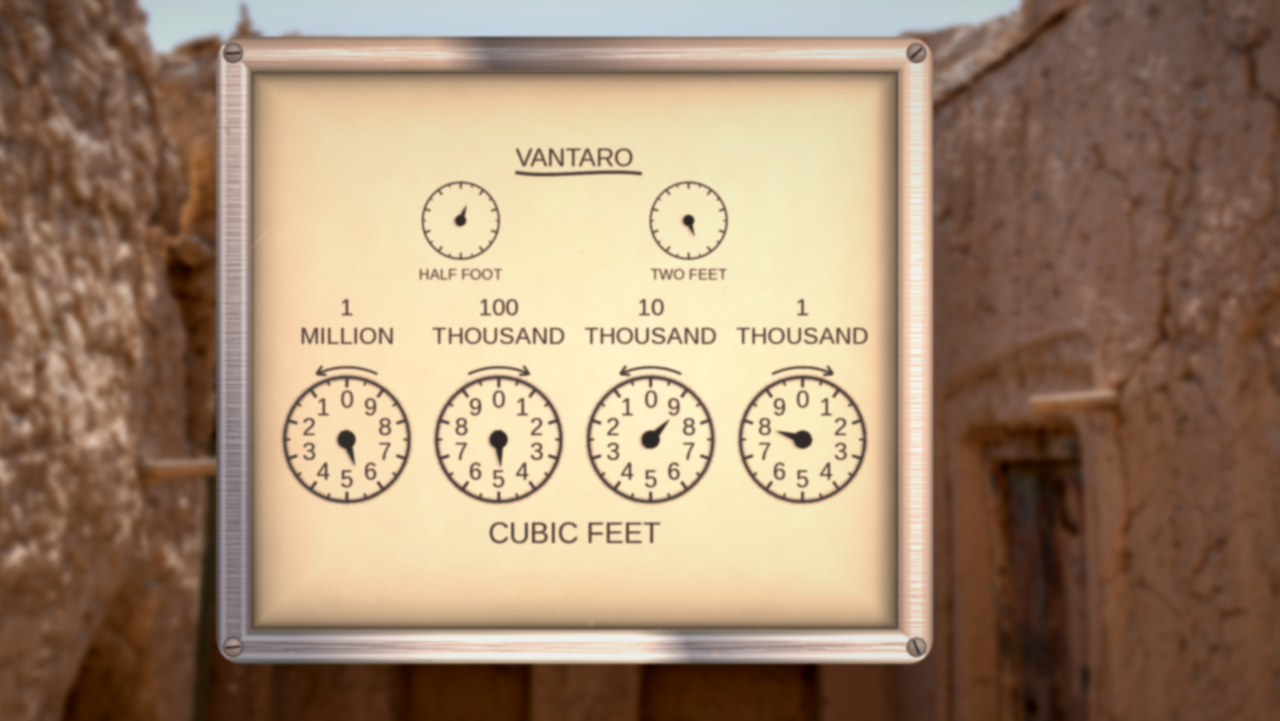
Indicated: 548800,ft³
